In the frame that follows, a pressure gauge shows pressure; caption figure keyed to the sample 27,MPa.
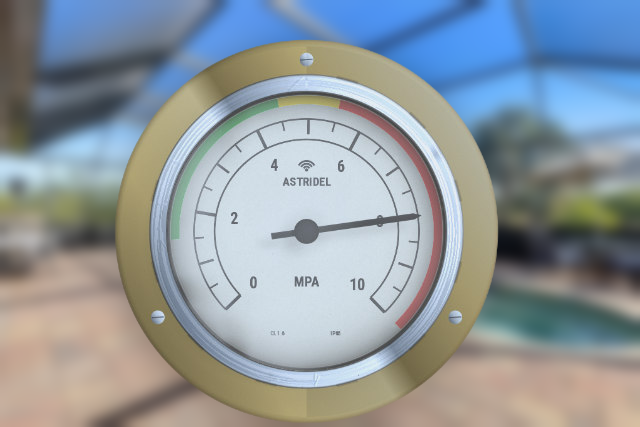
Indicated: 8,MPa
